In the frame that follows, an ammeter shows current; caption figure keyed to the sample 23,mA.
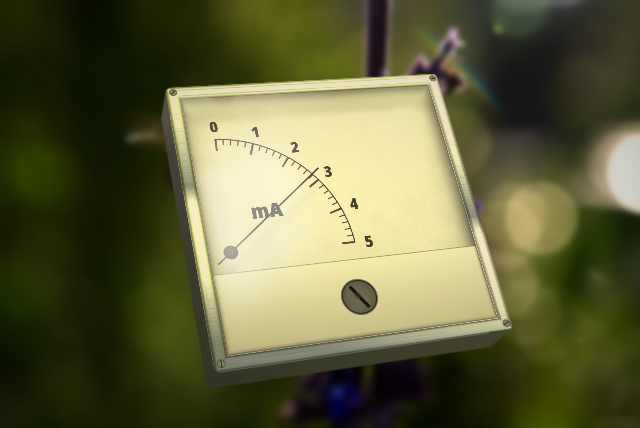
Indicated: 2.8,mA
